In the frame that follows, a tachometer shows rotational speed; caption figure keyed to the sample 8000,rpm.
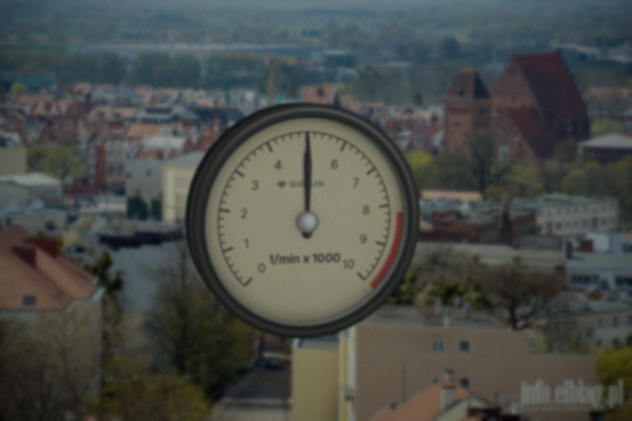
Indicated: 5000,rpm
